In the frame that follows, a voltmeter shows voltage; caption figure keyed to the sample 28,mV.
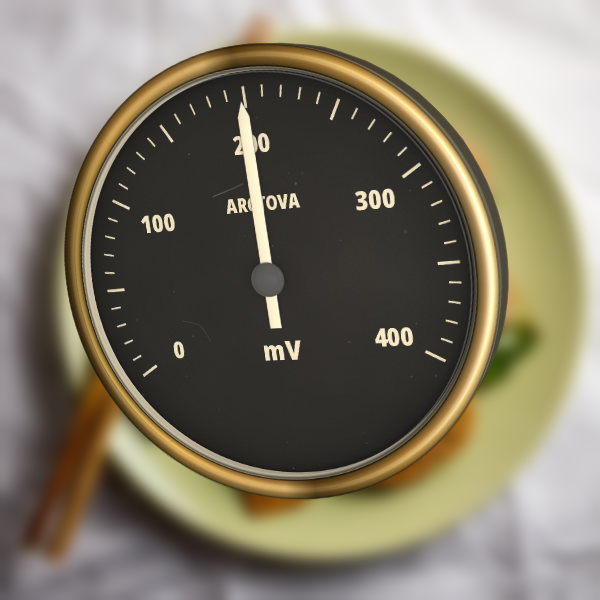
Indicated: 200,mV
